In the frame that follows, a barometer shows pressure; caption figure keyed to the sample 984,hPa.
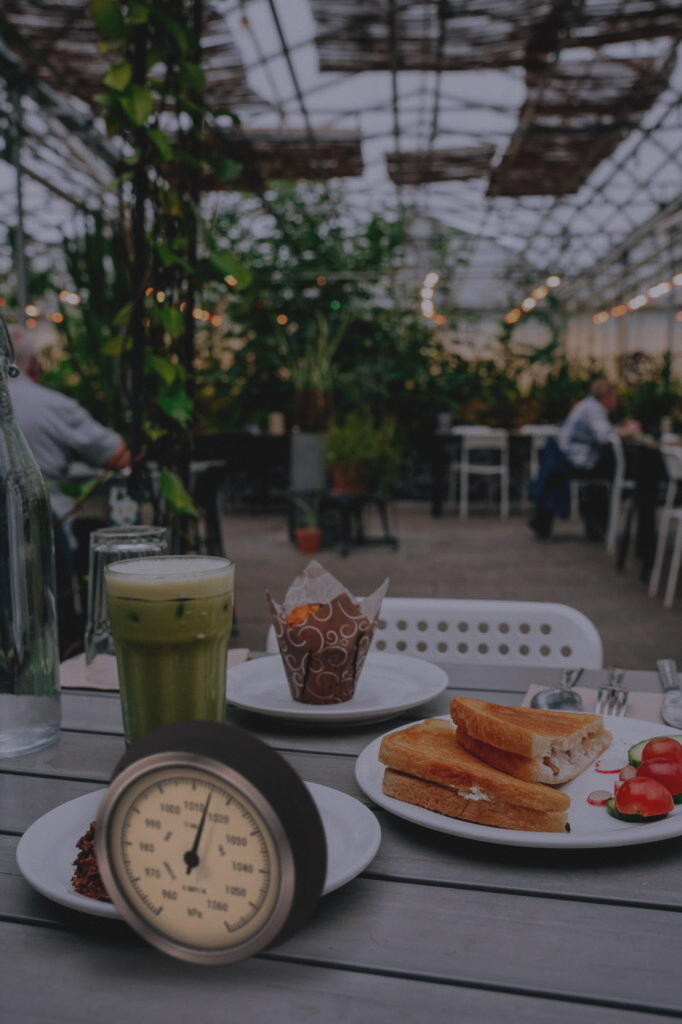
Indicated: 1015,hPa
